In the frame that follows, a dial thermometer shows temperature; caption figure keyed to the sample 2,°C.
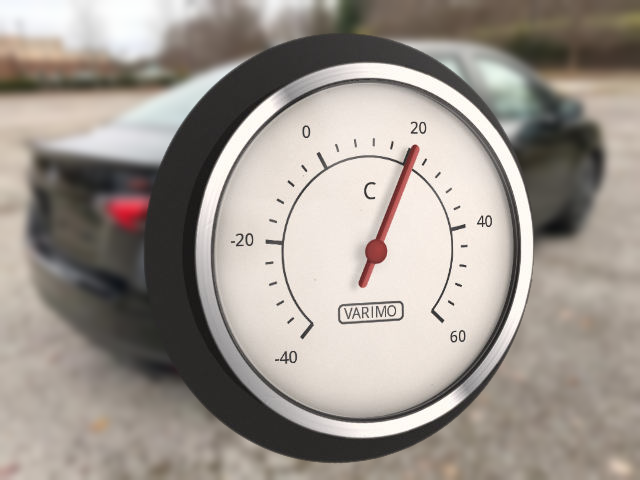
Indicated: 20,°C
